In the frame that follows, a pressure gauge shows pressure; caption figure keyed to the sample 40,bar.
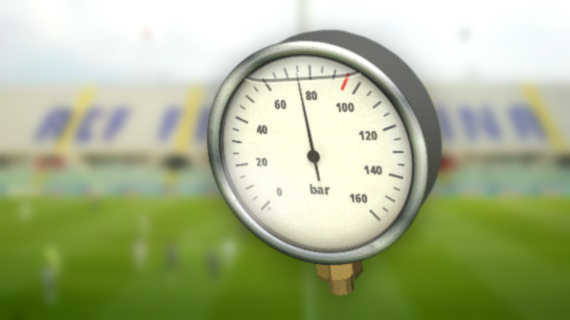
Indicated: 75,bar
